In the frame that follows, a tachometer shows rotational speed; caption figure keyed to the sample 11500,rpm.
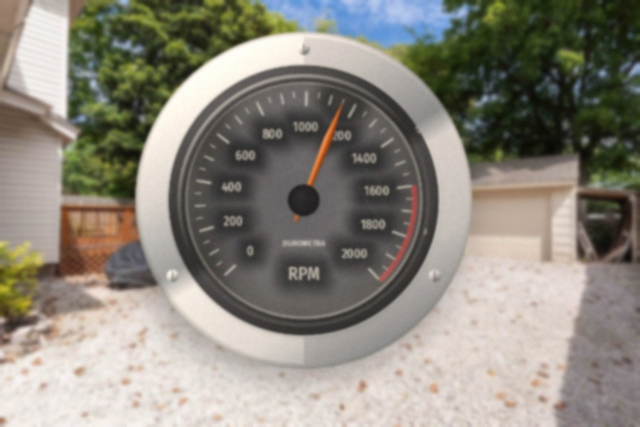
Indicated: 1150,rpm
